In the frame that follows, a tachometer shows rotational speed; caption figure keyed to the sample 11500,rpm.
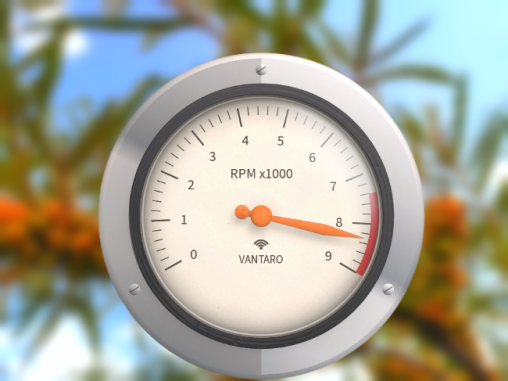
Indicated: 8300,rpm
